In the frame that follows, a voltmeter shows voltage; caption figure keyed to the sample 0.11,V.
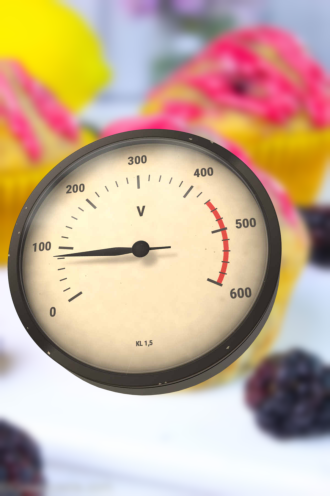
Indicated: 80,V
